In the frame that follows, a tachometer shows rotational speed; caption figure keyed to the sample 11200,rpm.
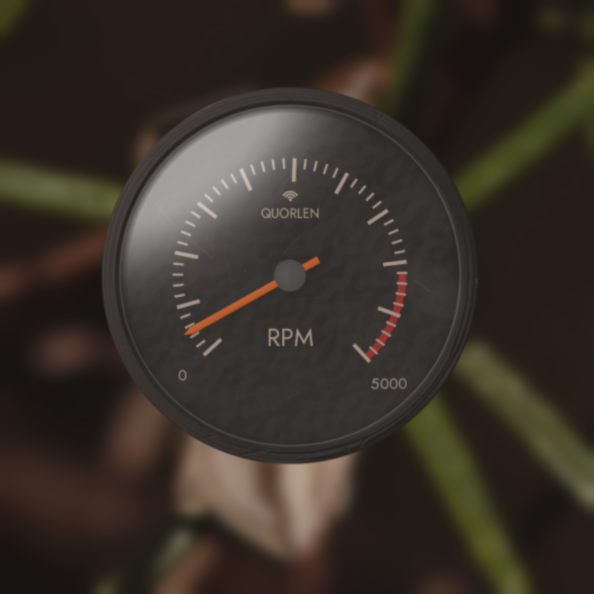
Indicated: 250,rpm
